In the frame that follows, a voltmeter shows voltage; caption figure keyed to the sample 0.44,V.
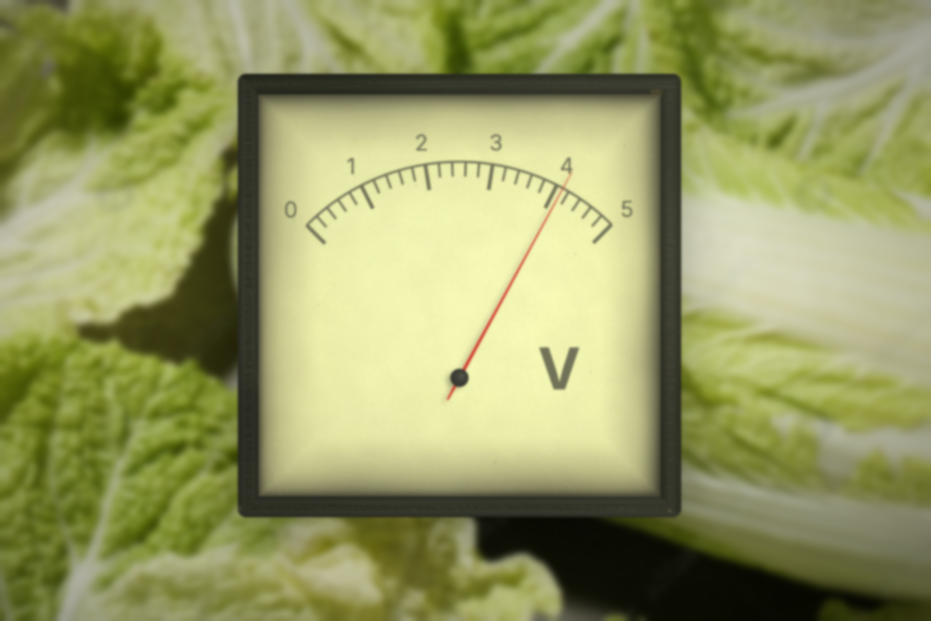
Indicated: 4.1,V
